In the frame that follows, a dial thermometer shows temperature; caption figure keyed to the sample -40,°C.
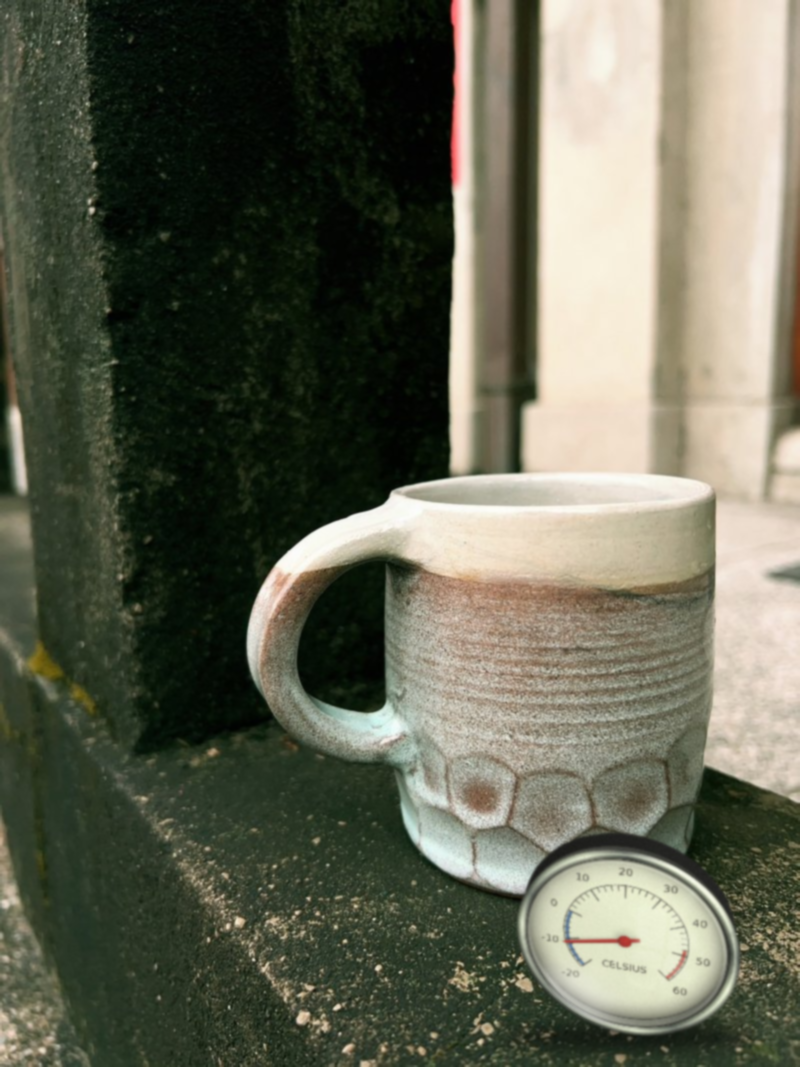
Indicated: -10,°C
